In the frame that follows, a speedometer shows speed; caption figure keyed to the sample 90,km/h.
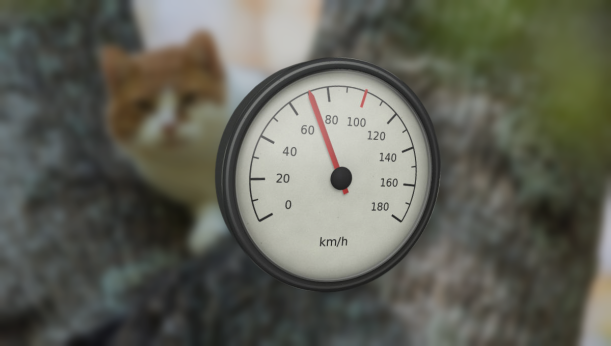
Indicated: 70,km/h
